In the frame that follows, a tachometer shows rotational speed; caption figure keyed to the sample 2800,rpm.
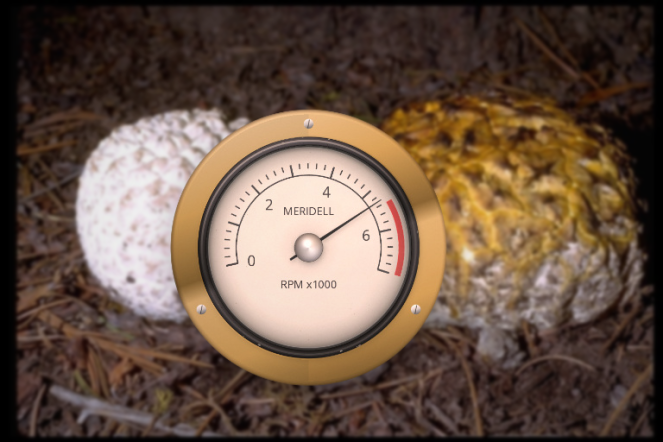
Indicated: 5300,rpm
